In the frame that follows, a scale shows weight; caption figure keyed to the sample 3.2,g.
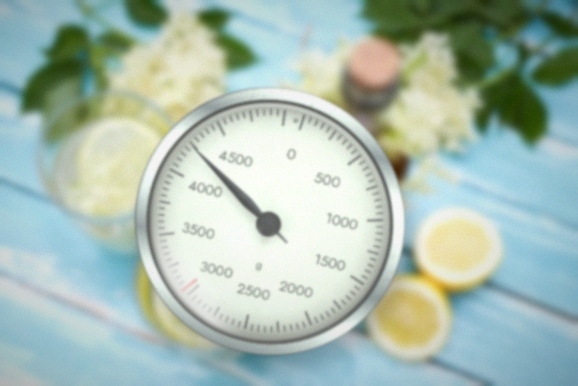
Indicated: 4250,g
